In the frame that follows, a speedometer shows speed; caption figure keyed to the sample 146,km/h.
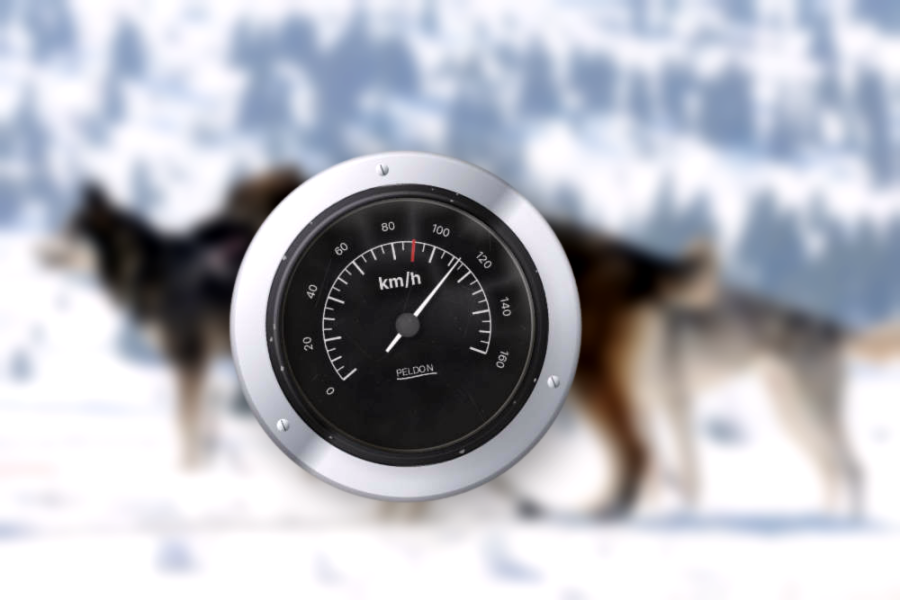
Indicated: 112.5,km/h
